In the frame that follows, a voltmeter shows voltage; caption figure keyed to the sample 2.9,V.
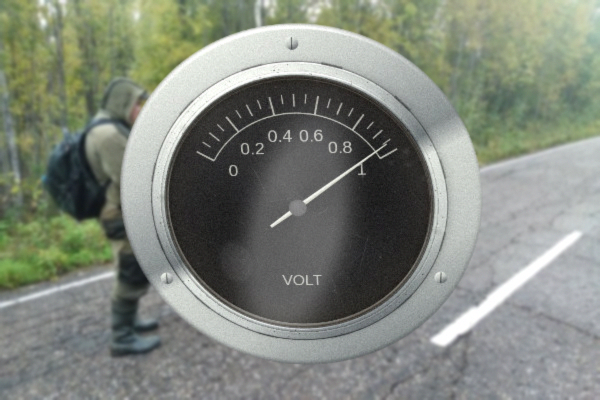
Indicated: 0.95,V
